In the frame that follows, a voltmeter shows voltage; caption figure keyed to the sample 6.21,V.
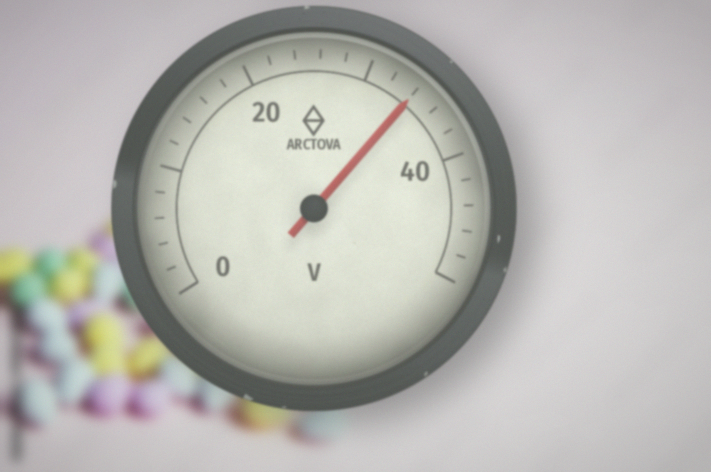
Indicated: 34,V
